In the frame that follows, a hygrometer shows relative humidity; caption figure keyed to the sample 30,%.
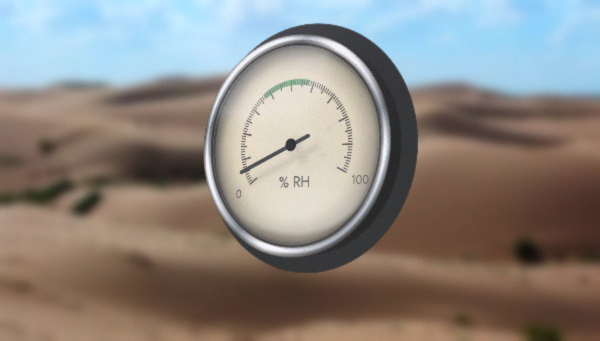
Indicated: 5,%
